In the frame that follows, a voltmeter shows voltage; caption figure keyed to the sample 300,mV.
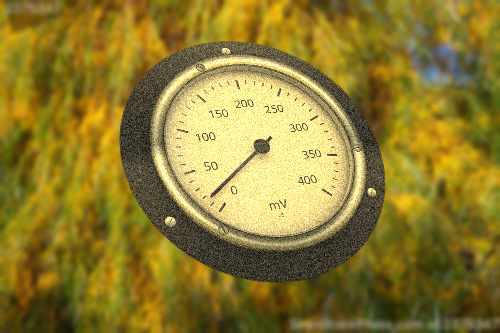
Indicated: 15,mV
